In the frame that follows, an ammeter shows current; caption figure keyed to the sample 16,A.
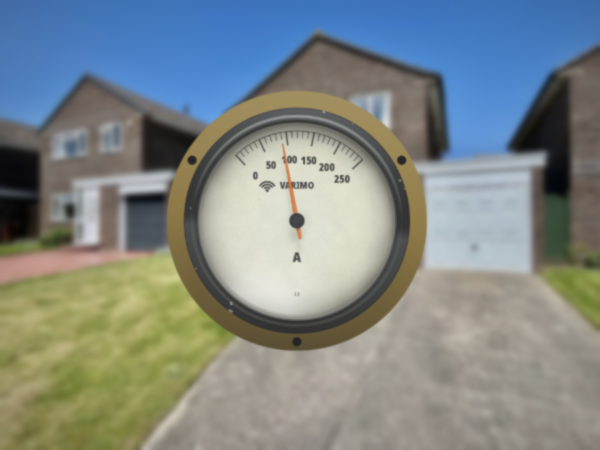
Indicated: 90,A
